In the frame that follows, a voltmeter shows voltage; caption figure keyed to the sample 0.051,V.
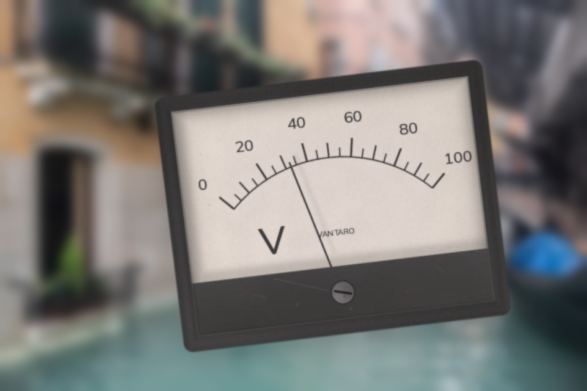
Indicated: 32.5,V
